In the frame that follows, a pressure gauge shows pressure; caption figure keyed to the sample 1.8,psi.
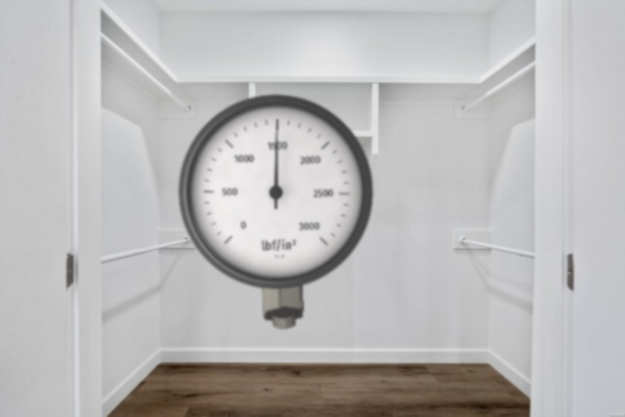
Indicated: 1500,psi
